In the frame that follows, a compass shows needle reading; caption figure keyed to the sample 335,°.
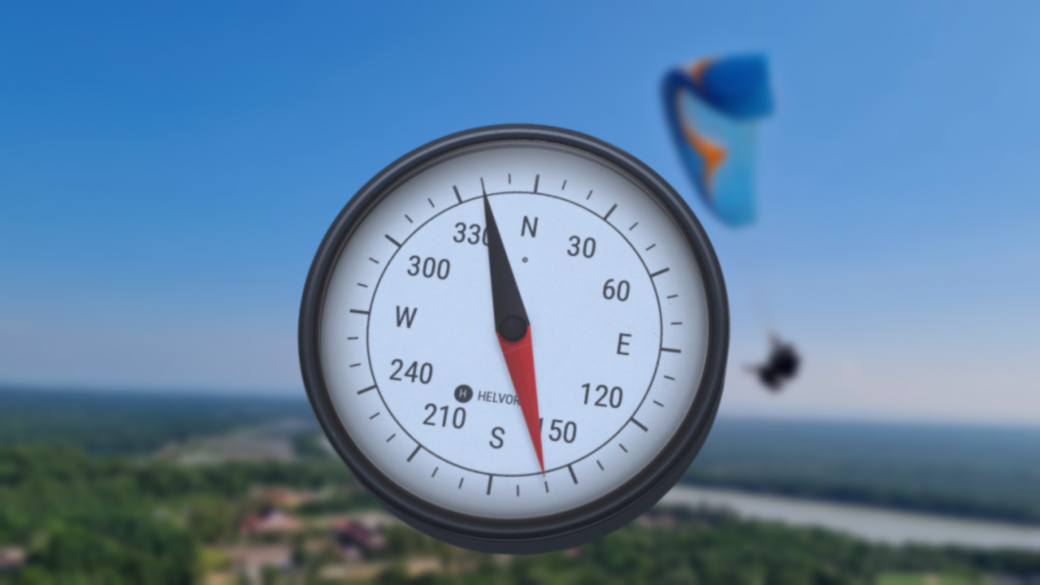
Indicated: 160,°
